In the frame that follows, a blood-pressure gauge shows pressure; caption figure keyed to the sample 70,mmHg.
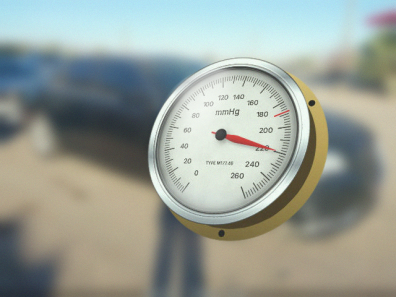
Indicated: 220,mmHg
